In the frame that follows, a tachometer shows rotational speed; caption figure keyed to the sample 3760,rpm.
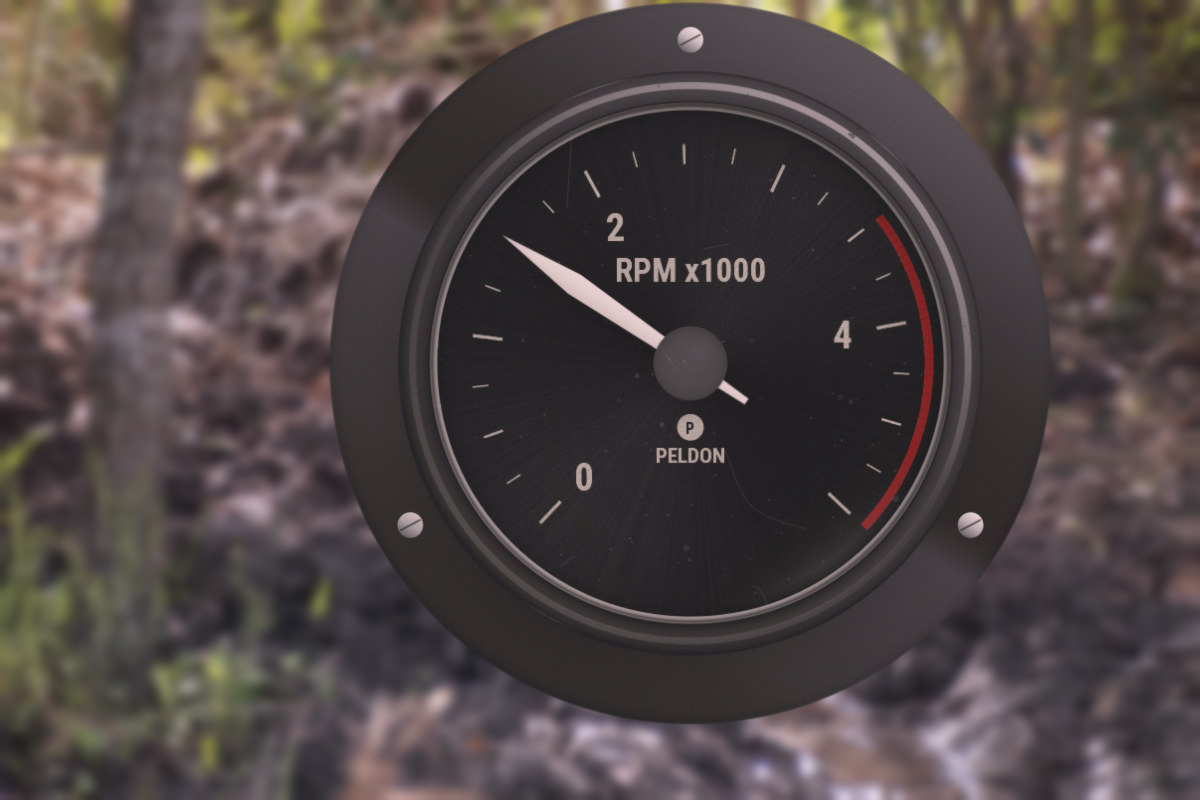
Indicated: 1500,rpm
